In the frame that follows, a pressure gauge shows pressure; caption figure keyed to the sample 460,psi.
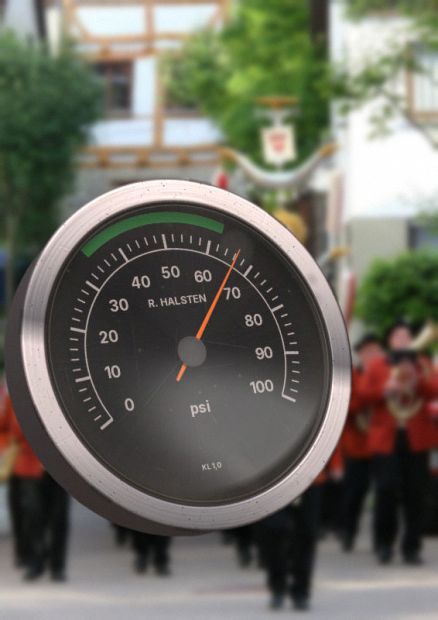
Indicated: 66,psi
